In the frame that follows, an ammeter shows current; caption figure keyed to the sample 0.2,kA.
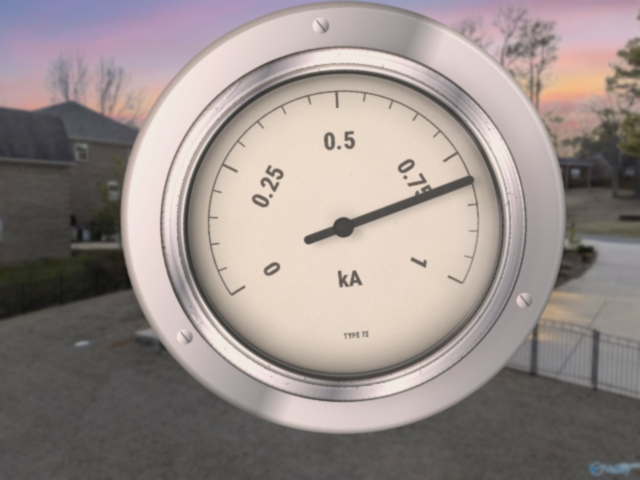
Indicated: 0.8,kA
